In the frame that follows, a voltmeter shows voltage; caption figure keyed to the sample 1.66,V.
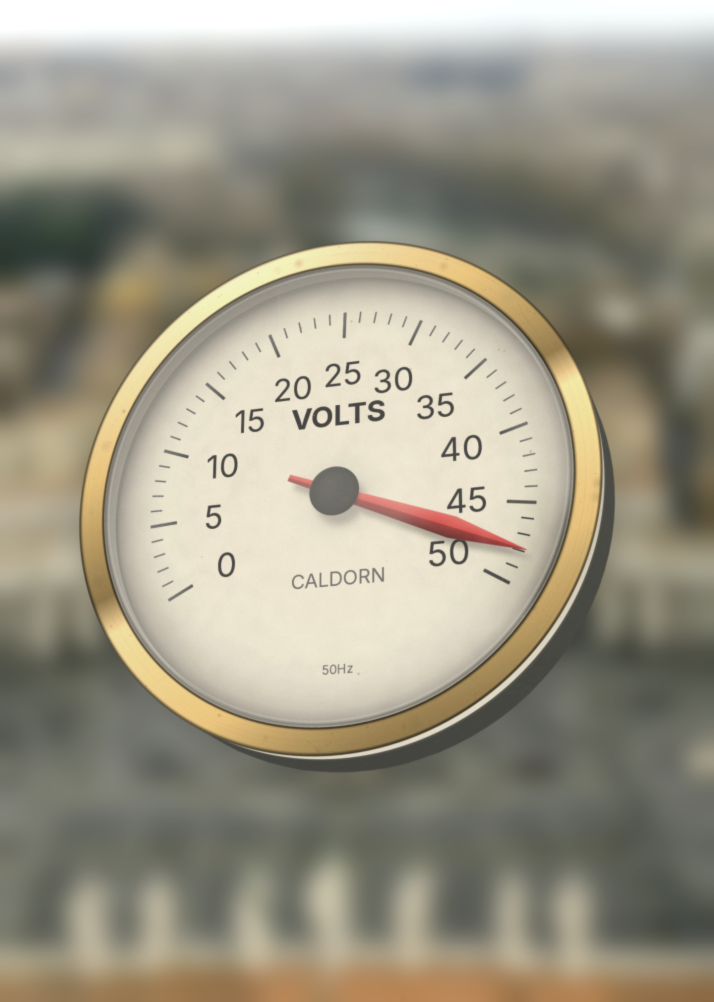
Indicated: 48,V
